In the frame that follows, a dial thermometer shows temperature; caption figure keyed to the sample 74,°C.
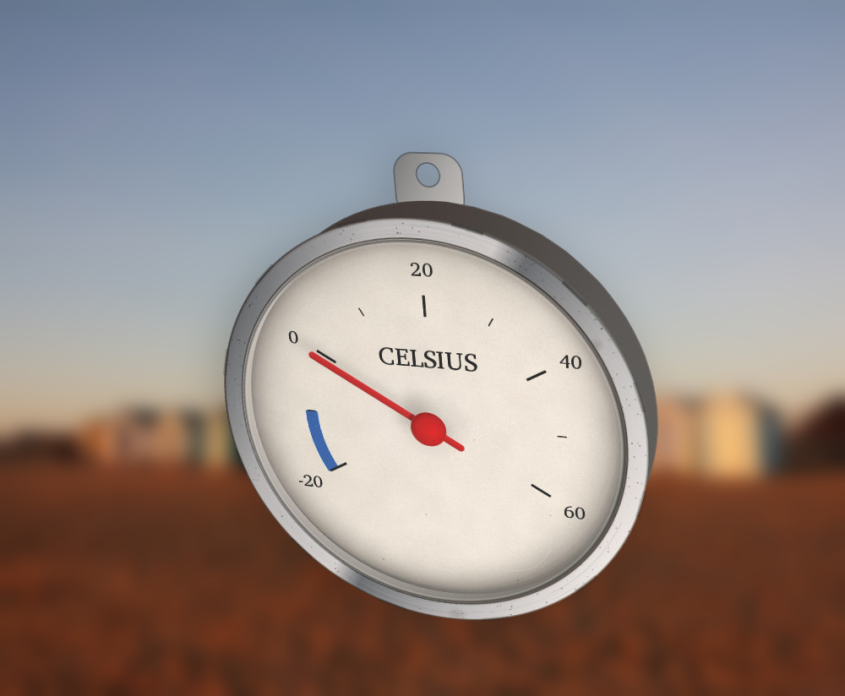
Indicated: 0,°C
